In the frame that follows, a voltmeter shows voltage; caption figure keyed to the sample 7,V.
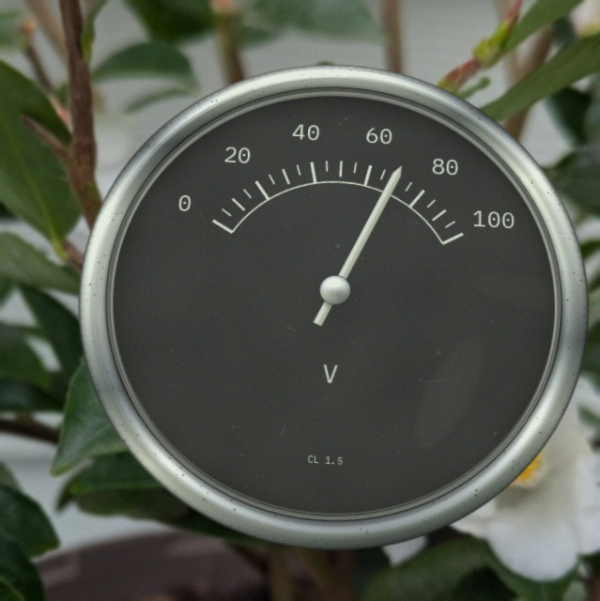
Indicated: 70,V
